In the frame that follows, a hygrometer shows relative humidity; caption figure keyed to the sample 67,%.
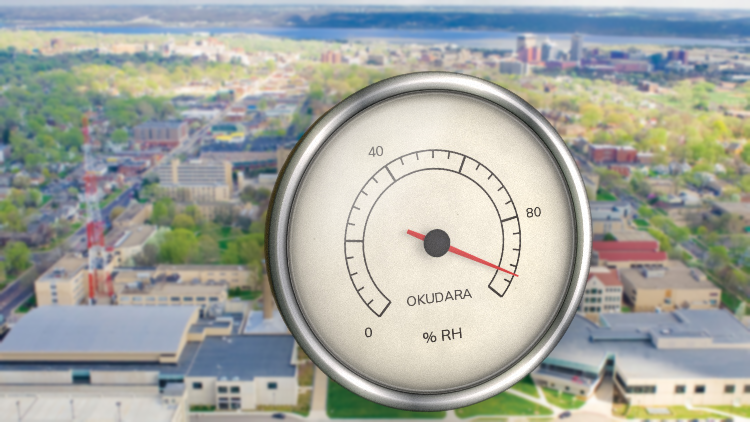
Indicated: 94,%
